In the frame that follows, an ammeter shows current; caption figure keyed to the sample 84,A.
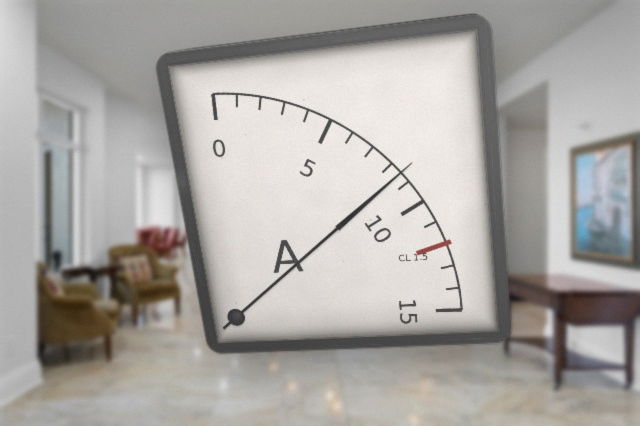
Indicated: 8.5,A
